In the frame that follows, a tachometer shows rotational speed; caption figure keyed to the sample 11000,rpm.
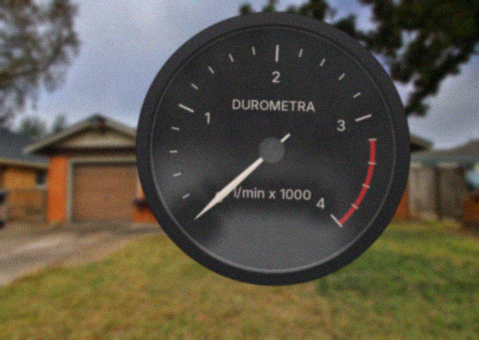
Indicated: 0,rpm
